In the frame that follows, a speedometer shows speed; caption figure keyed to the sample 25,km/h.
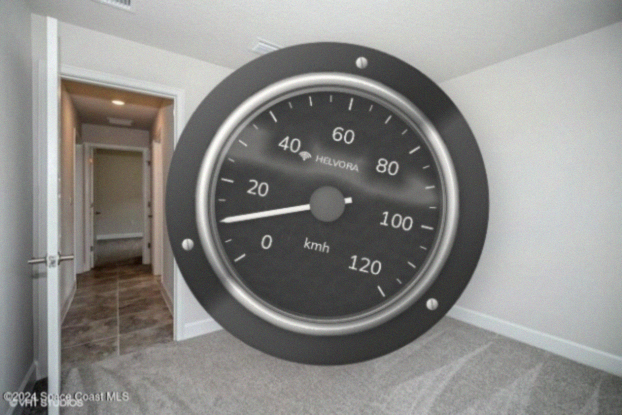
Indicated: 10,km/h
